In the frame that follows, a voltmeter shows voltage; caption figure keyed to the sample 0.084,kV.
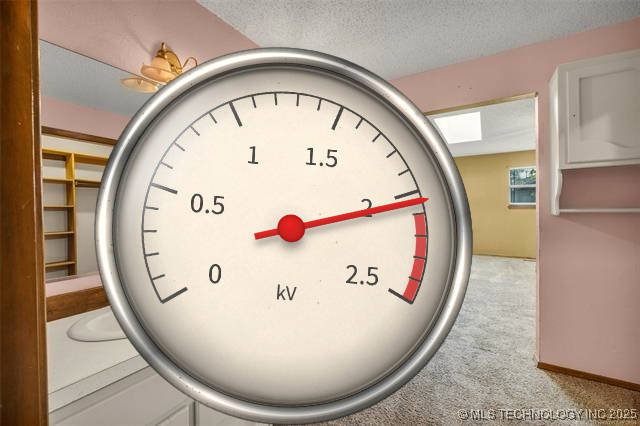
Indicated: 2.05,kV
